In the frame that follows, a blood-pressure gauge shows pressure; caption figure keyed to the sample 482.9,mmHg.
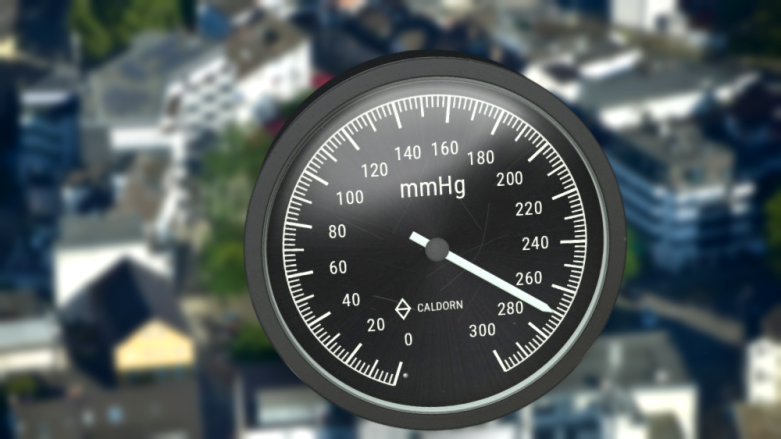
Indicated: 270,mmHg
